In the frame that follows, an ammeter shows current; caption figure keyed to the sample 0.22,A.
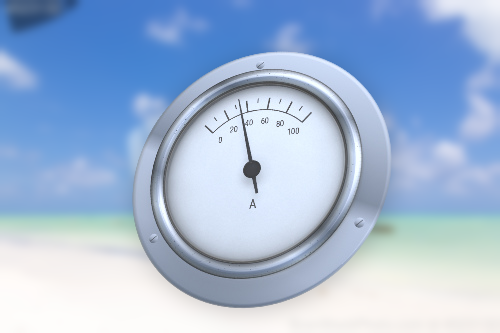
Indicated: 35,A
